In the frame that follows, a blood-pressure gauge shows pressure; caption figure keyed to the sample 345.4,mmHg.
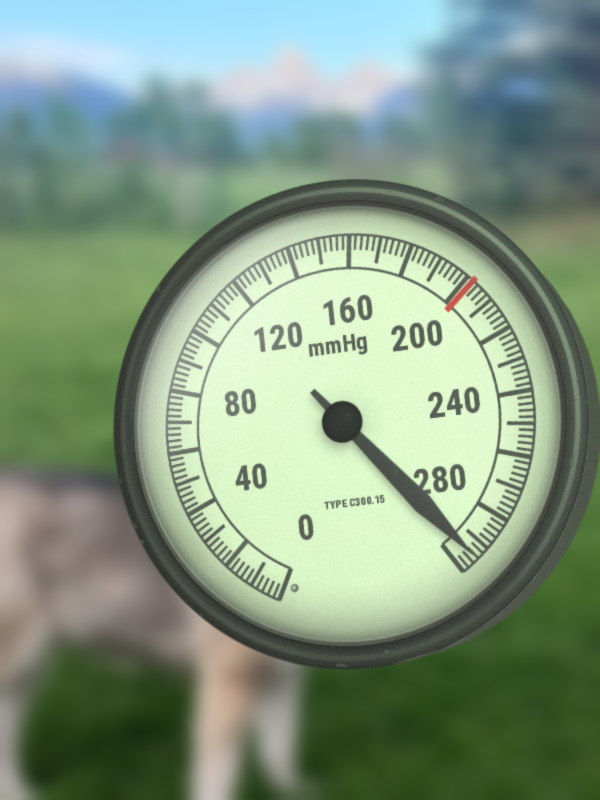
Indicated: 294,mmHg
